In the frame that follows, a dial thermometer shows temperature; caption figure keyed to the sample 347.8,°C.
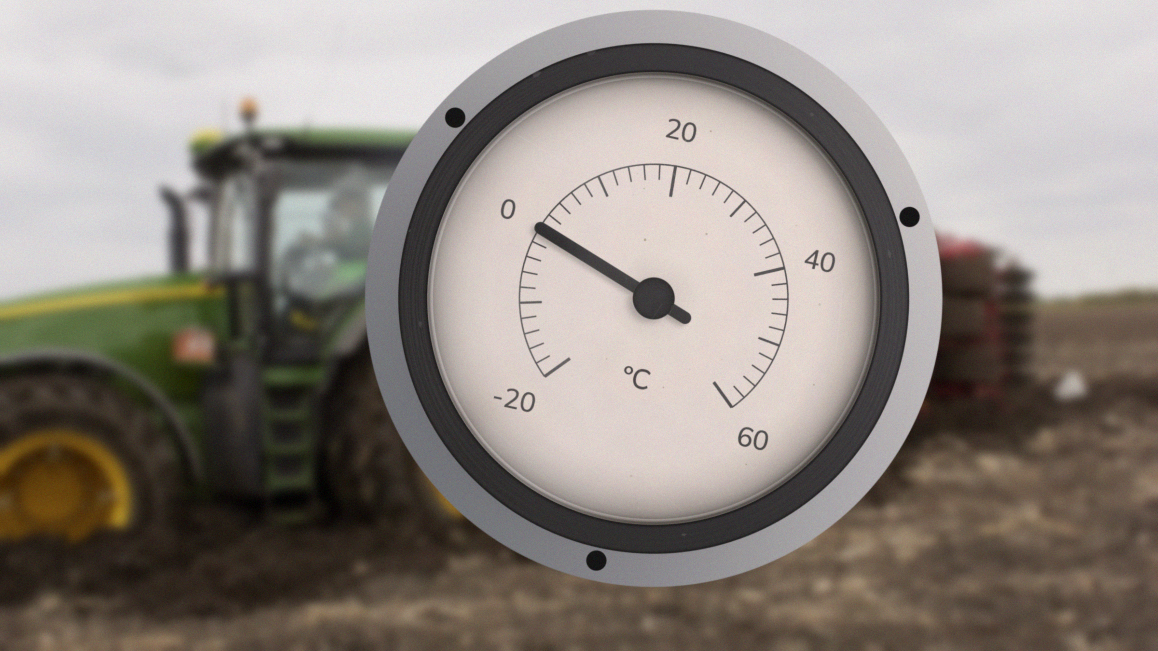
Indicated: 0,°C
